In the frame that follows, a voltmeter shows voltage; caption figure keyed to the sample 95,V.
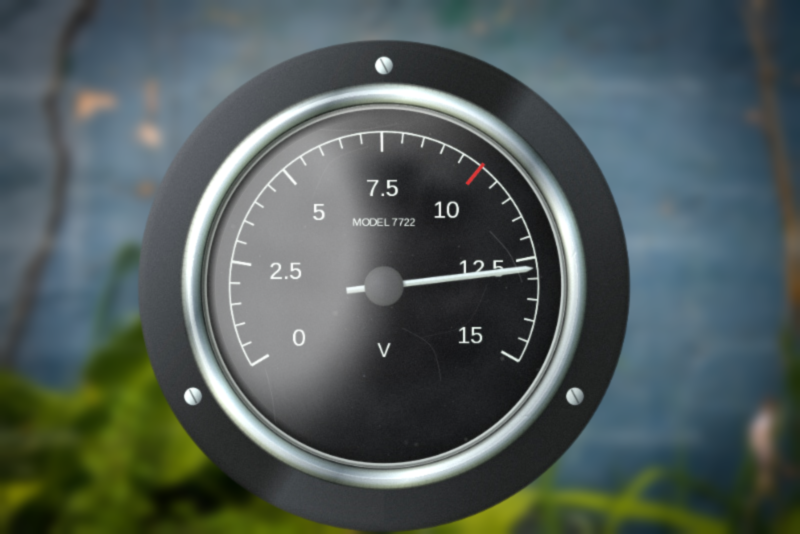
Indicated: 12.75,V
